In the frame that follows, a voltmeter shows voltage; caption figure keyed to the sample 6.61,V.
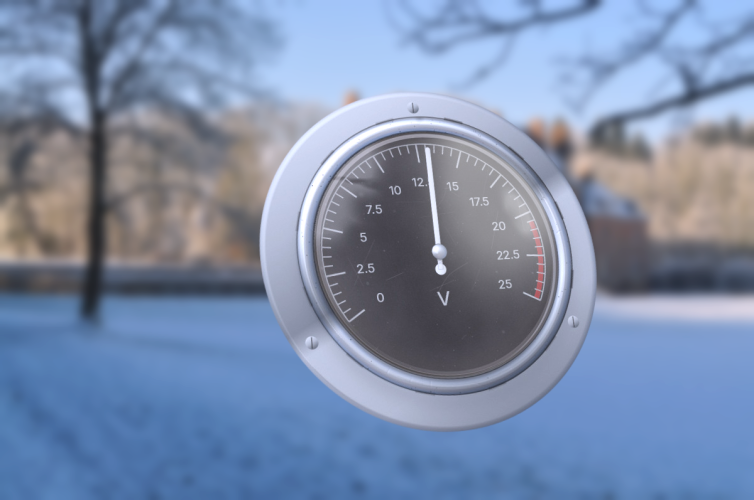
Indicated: 13,V
